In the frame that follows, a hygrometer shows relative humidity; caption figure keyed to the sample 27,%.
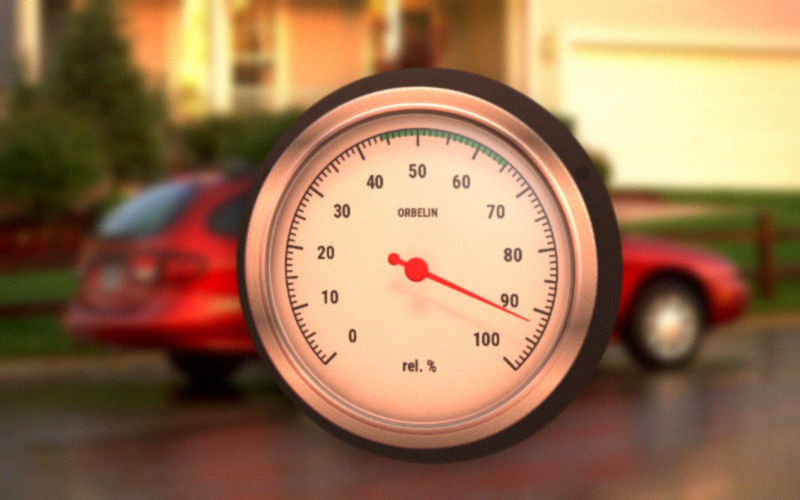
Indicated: 92,%
